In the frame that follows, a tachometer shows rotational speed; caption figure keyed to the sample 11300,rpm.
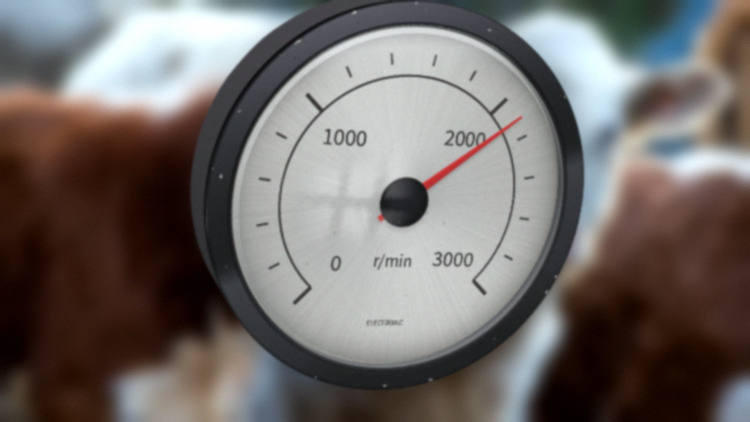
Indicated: 2100,rpm
